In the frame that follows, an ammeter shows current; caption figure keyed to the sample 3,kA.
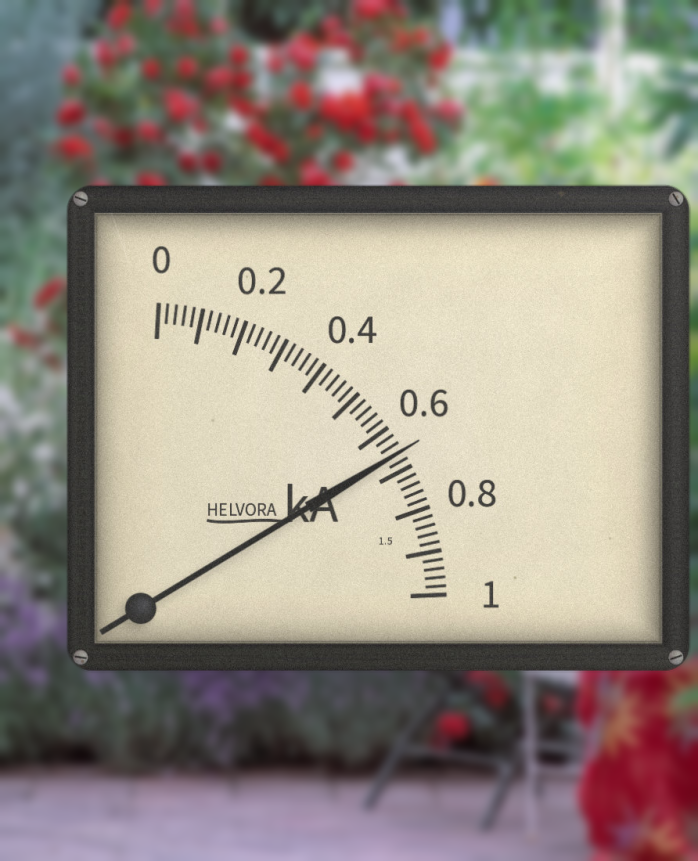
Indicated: 0.66,kA
